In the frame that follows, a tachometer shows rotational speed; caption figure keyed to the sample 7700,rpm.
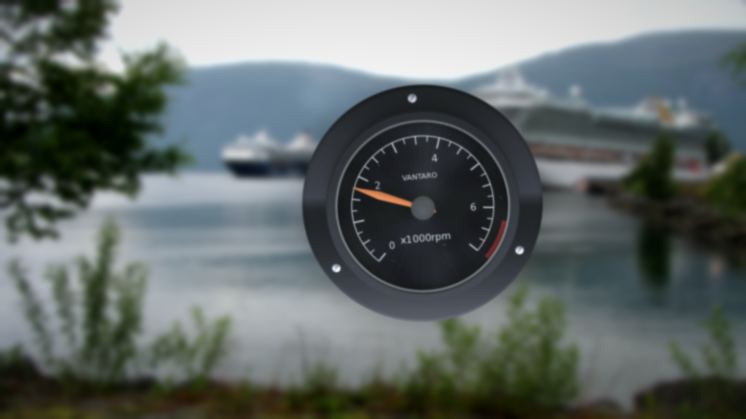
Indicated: 1750,rpm
